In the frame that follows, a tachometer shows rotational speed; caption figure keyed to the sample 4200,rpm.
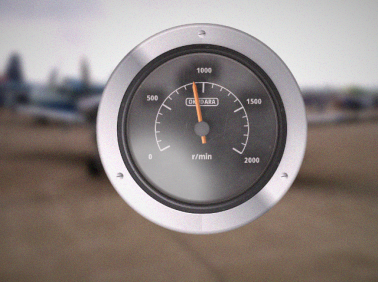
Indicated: 900,rpm
